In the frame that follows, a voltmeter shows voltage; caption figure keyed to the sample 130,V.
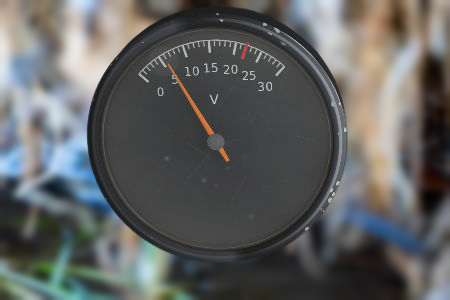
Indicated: 6,V
